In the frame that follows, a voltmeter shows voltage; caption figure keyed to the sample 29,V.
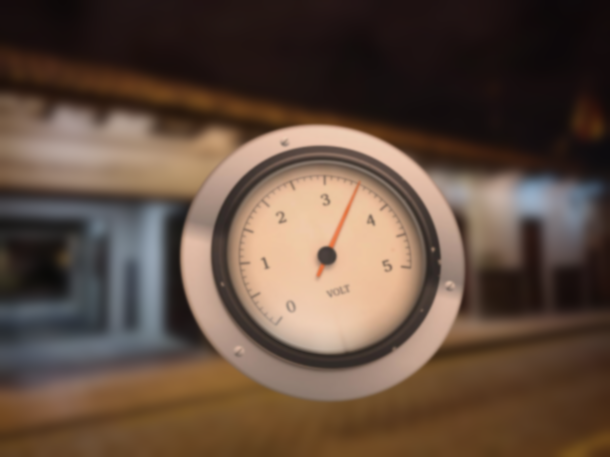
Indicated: 3.5,V
